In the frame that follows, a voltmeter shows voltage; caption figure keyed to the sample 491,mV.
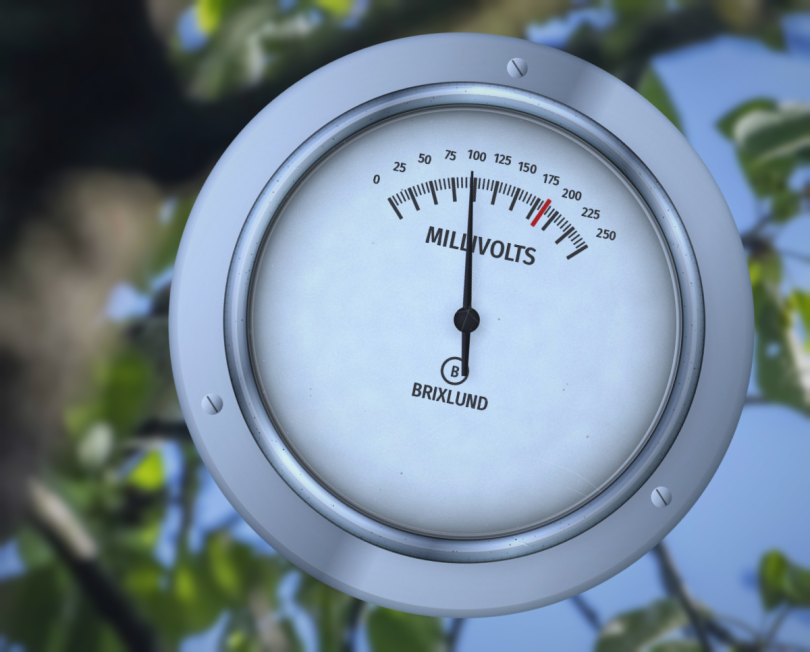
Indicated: 95,mV
